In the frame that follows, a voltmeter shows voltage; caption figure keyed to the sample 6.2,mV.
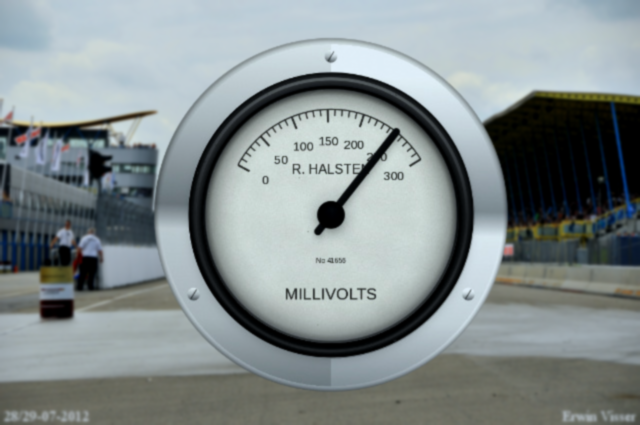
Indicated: 250,mV
